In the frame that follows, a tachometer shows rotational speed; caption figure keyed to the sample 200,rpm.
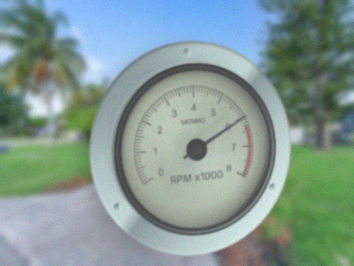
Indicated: 6000,rpm
